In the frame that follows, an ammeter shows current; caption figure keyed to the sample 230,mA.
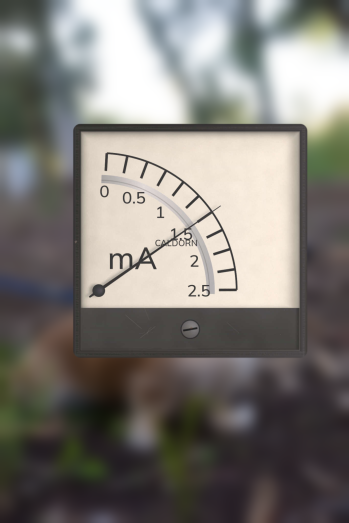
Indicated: 1.5,mA
